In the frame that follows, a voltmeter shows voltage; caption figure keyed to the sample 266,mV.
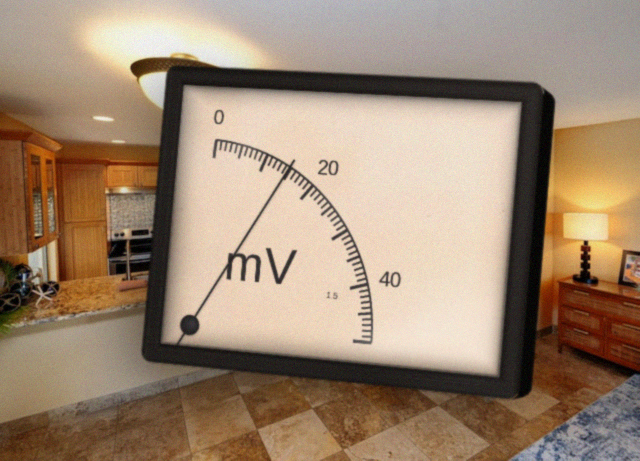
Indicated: 15,mV
